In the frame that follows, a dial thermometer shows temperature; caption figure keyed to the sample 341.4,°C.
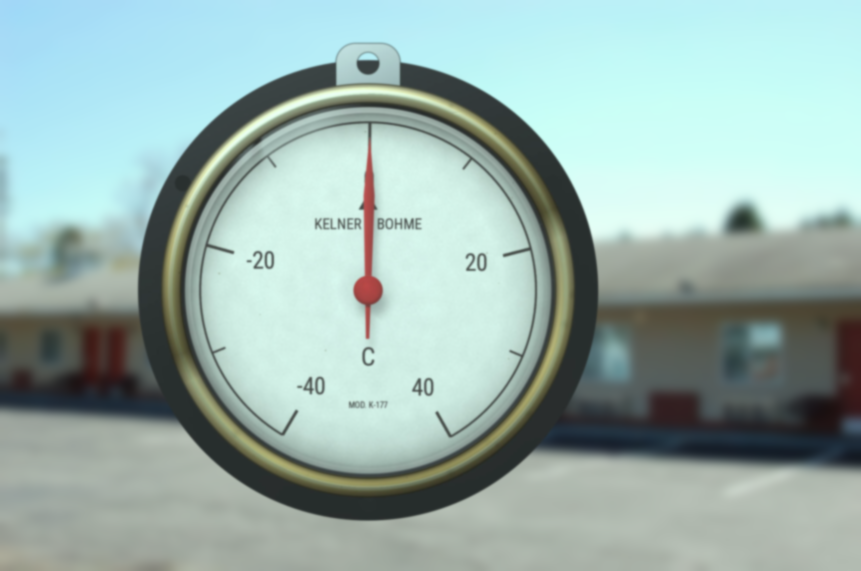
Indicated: 0,°C
